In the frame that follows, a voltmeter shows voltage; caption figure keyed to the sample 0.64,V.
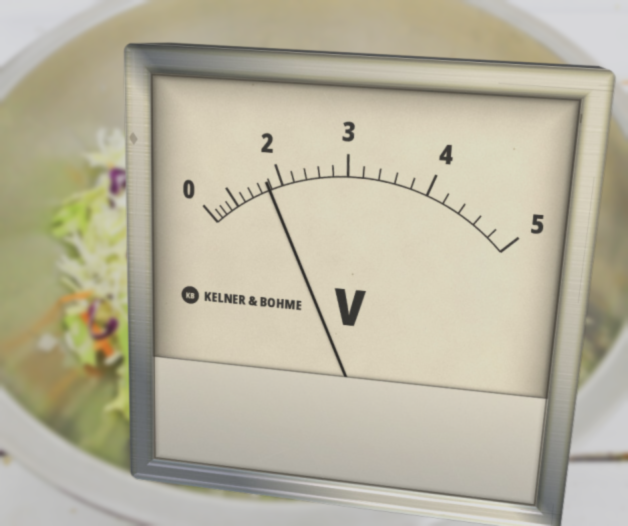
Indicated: 1.8,V
